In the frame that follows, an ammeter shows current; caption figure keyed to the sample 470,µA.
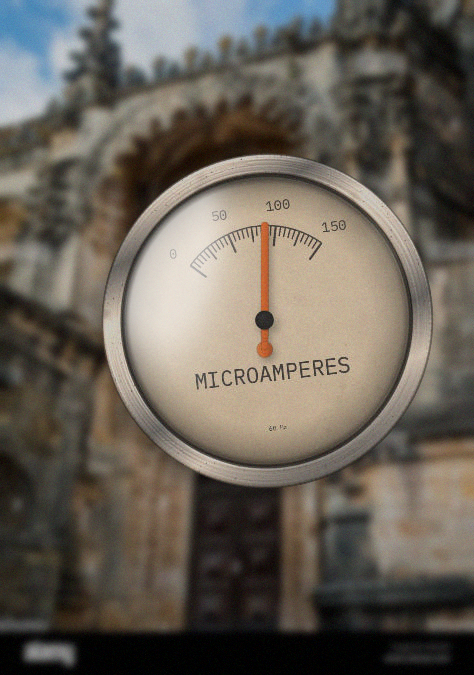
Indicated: 90,µA
